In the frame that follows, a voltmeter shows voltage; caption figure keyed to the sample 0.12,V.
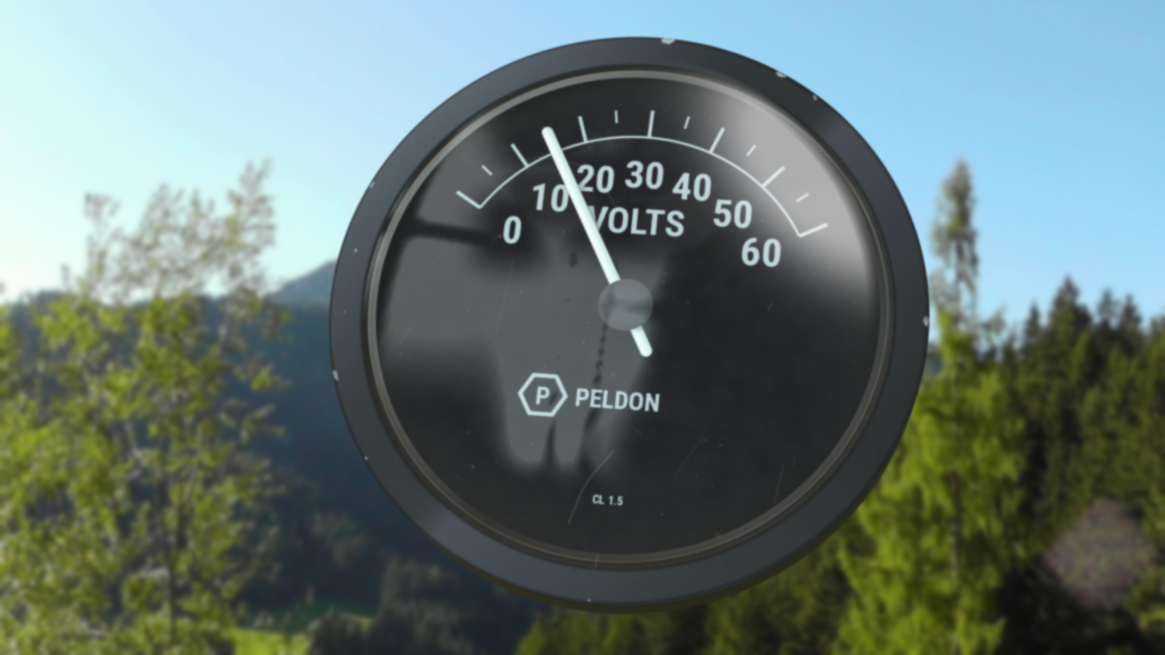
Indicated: 15,V
